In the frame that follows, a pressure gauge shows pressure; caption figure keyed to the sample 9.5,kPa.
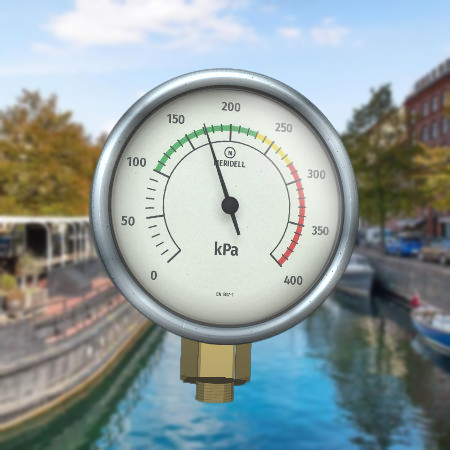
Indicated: 170,kPa
